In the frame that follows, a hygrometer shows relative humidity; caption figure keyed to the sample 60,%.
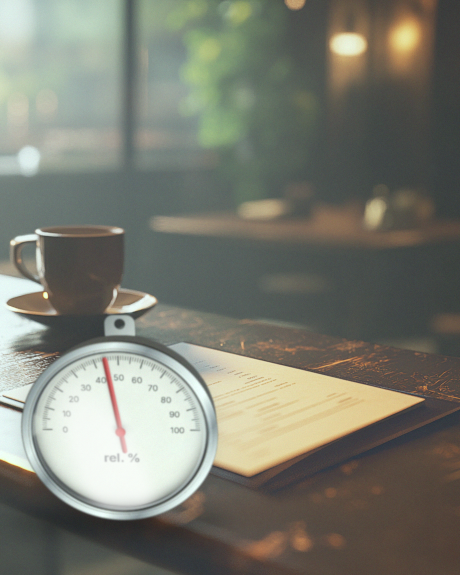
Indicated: 45,%
